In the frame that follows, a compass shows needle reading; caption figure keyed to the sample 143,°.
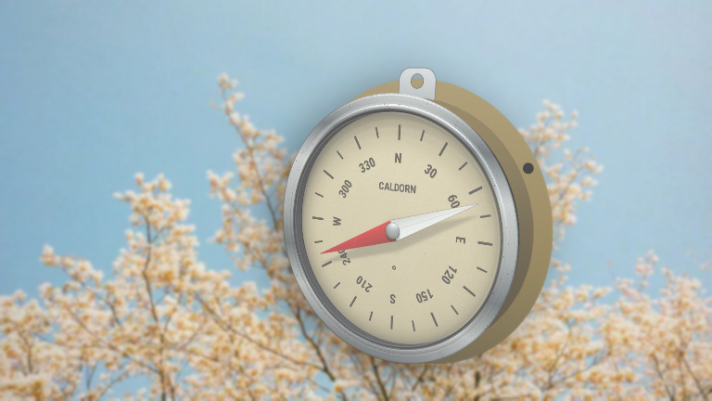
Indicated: 247.5,°
